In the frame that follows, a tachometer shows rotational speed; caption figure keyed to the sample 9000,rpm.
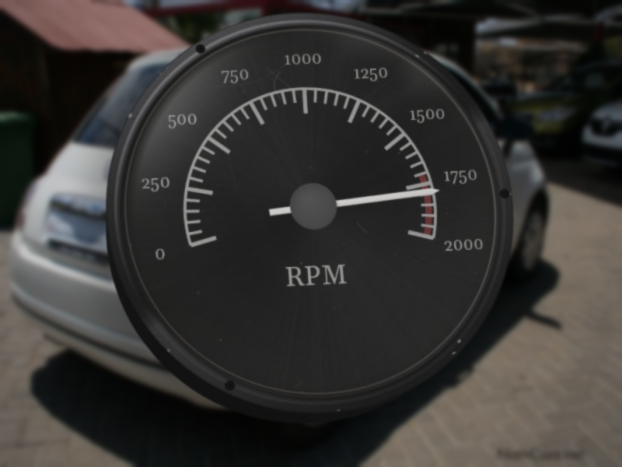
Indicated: 1800,rpm
